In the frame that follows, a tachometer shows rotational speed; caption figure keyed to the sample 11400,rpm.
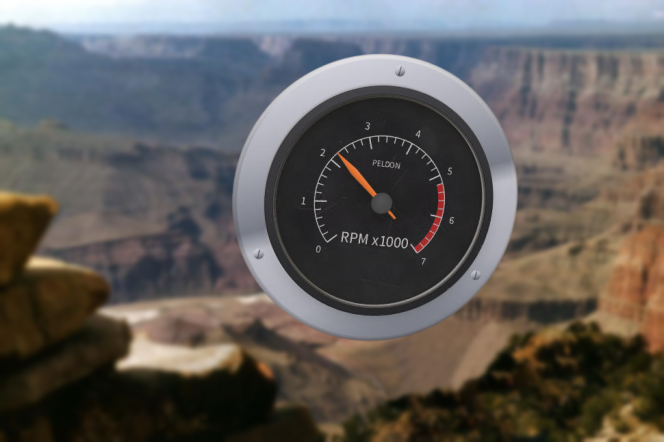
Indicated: 2200,rpm
